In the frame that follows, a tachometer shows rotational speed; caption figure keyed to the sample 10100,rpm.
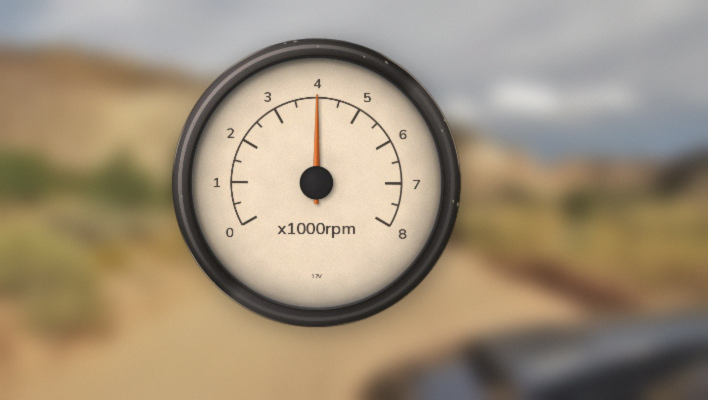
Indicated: 4000,rpm
